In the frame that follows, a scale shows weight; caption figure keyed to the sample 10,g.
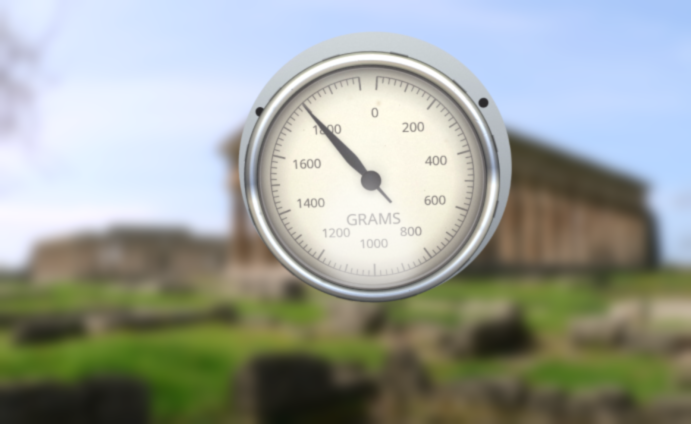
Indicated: 1800,g
